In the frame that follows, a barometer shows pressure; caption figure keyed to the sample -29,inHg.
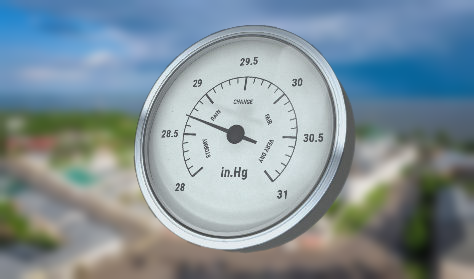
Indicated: 28.7,inHg
